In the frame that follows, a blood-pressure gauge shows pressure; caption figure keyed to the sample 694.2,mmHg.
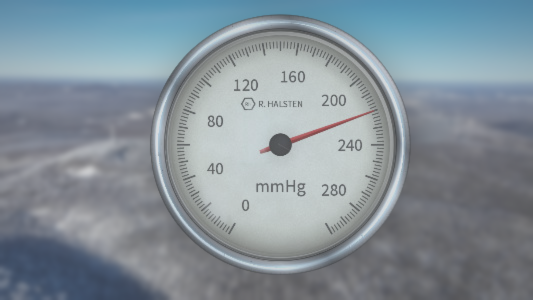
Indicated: 220,mmHg
